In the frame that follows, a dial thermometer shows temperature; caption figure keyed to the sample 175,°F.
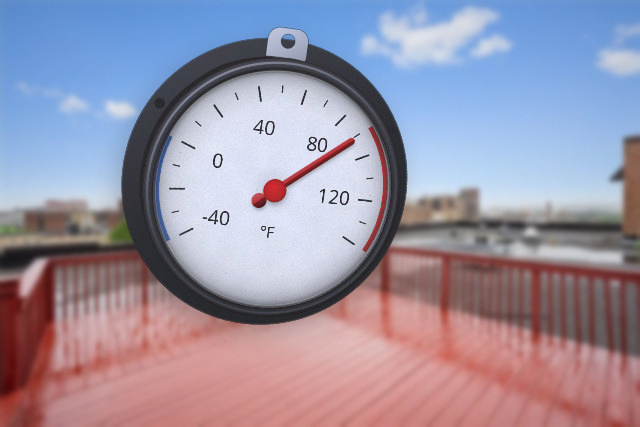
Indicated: 90,°F
